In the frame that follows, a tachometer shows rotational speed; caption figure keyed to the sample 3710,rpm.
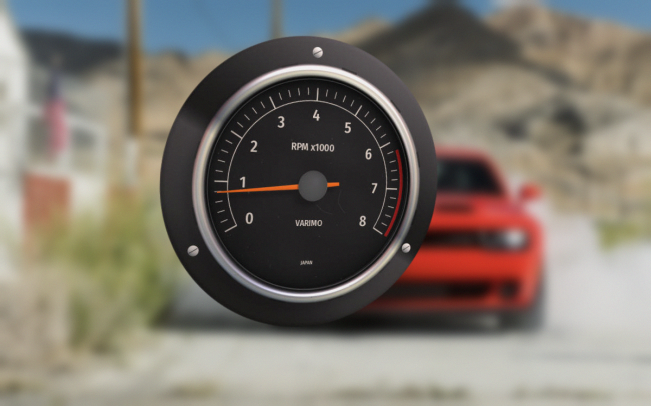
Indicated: 800,rpm
